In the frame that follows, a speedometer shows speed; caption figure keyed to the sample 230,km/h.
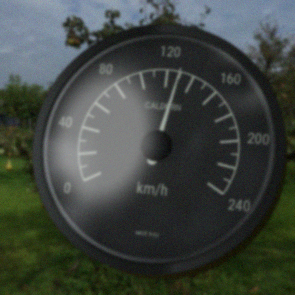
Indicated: 130,km/h
